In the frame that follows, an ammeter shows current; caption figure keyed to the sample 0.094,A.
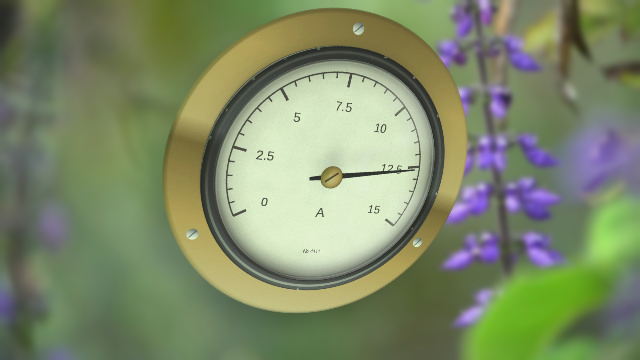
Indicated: 12.5,A
